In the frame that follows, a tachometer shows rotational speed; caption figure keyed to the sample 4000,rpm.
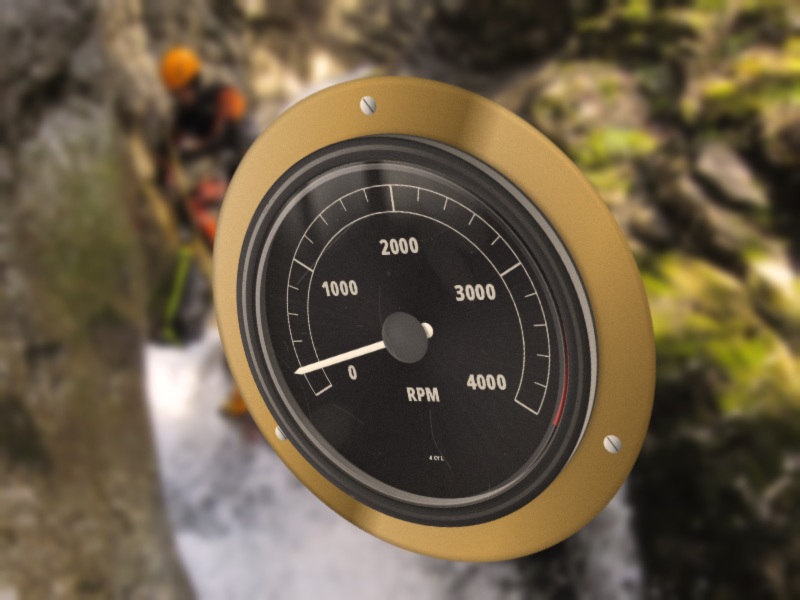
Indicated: 200,rpm
